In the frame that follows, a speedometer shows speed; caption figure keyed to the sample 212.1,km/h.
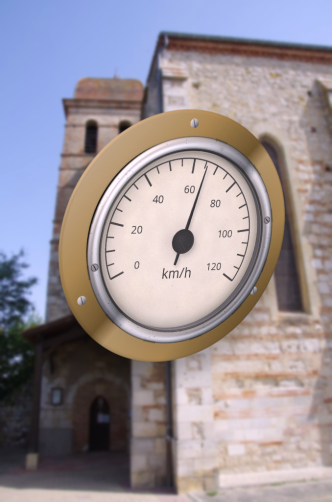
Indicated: 65,km/h
